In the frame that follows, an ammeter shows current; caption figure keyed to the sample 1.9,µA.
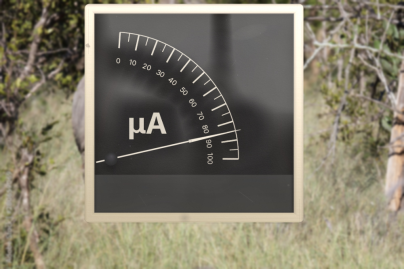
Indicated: 85,µA
